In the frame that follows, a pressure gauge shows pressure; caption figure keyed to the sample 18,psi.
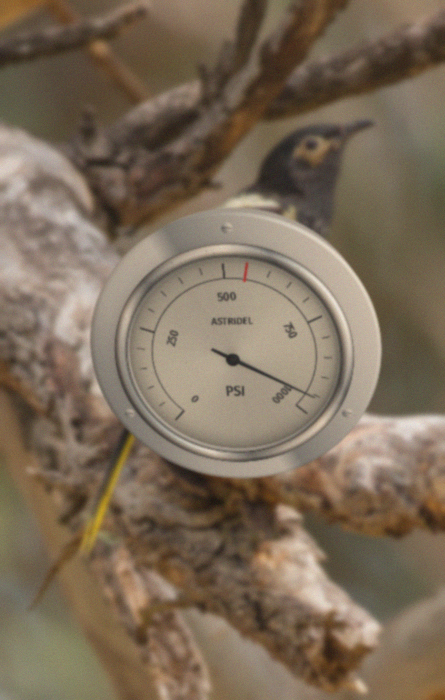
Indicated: 950,psi
